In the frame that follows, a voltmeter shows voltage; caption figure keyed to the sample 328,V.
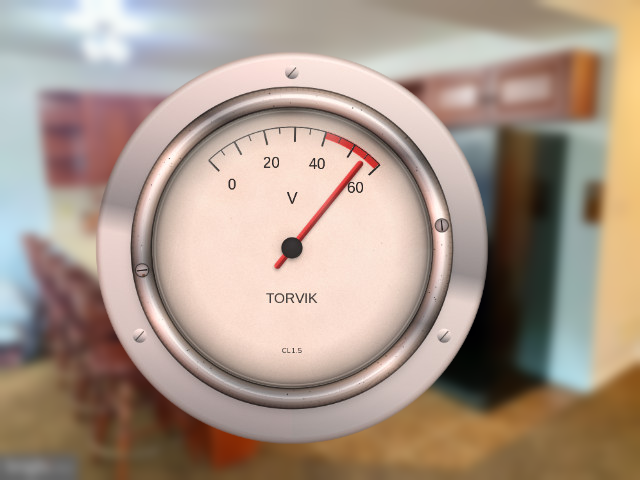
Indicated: 55,V
